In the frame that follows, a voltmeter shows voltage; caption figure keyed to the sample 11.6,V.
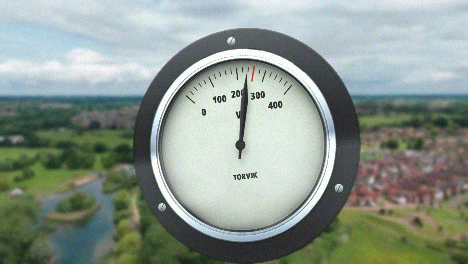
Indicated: 240,V
